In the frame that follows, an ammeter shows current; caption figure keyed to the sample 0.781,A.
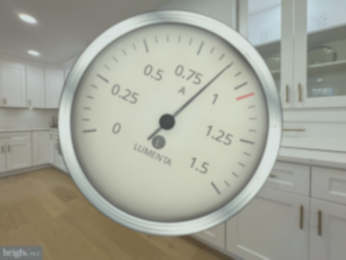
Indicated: 0.9,A
